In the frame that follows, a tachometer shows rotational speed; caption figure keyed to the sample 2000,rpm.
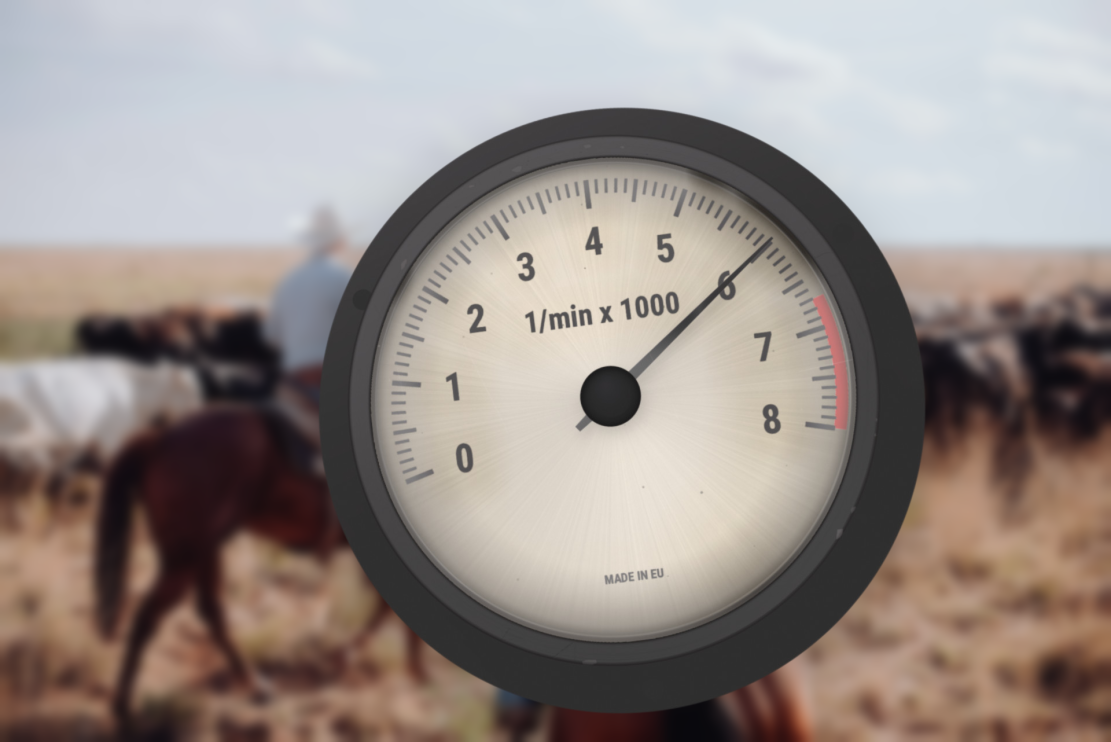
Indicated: 6000,rpm
